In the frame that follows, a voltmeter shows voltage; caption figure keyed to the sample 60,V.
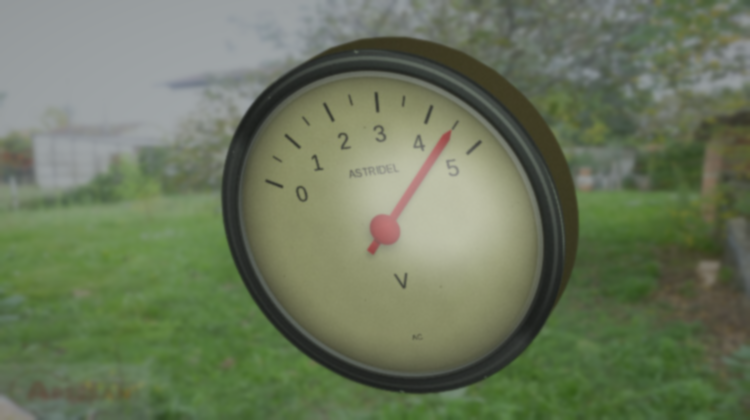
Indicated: 4.5,V
